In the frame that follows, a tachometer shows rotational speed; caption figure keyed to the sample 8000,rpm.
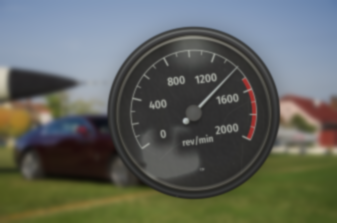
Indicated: 1400,rpm
